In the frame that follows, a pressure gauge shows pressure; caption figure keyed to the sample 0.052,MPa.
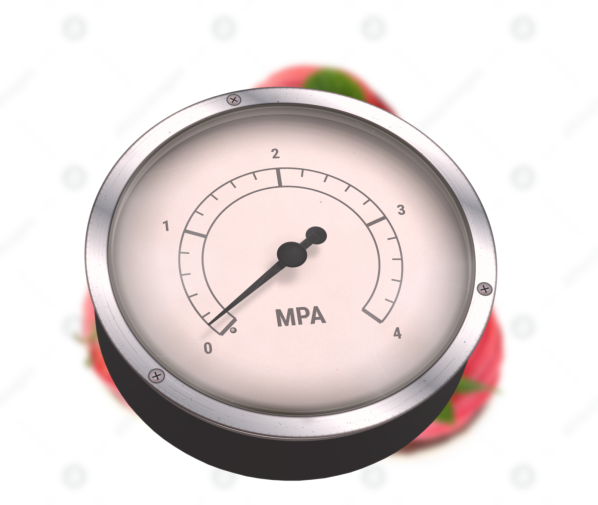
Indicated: 0.1,MPa
